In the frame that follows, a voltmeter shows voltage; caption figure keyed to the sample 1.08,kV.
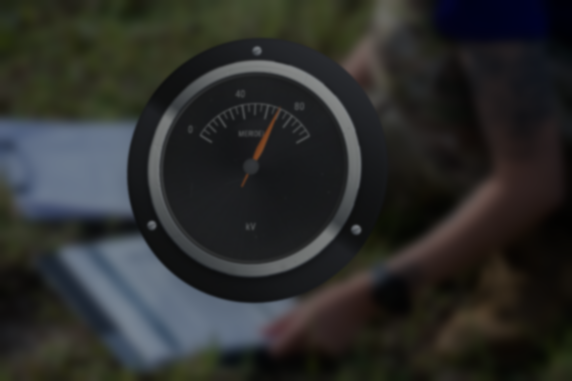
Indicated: 70,kV
